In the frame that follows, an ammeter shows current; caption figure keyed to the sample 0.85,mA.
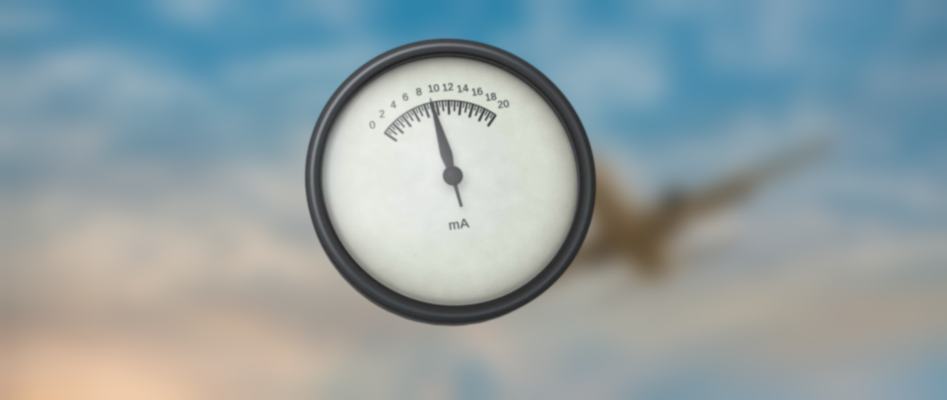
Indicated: 9,mA
